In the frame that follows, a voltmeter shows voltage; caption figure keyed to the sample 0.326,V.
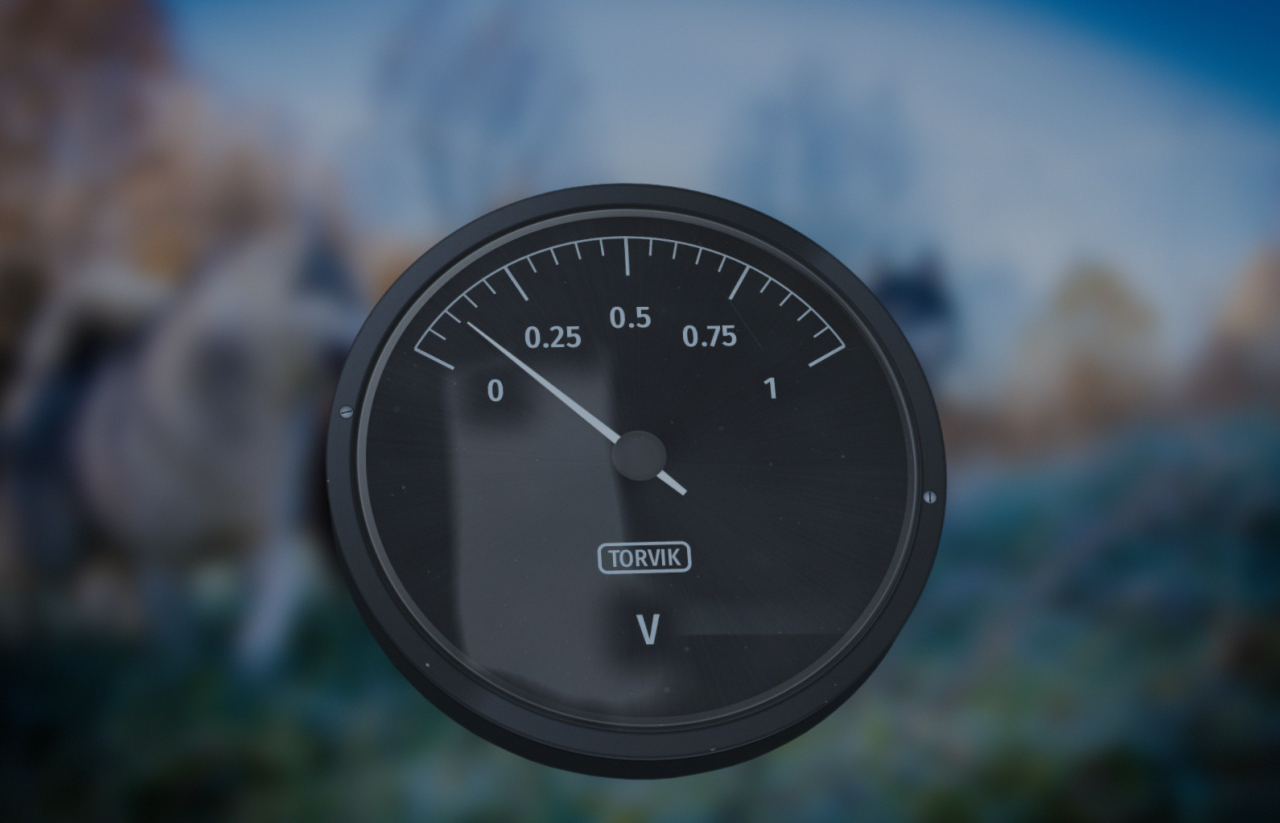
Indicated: 0.1,V
